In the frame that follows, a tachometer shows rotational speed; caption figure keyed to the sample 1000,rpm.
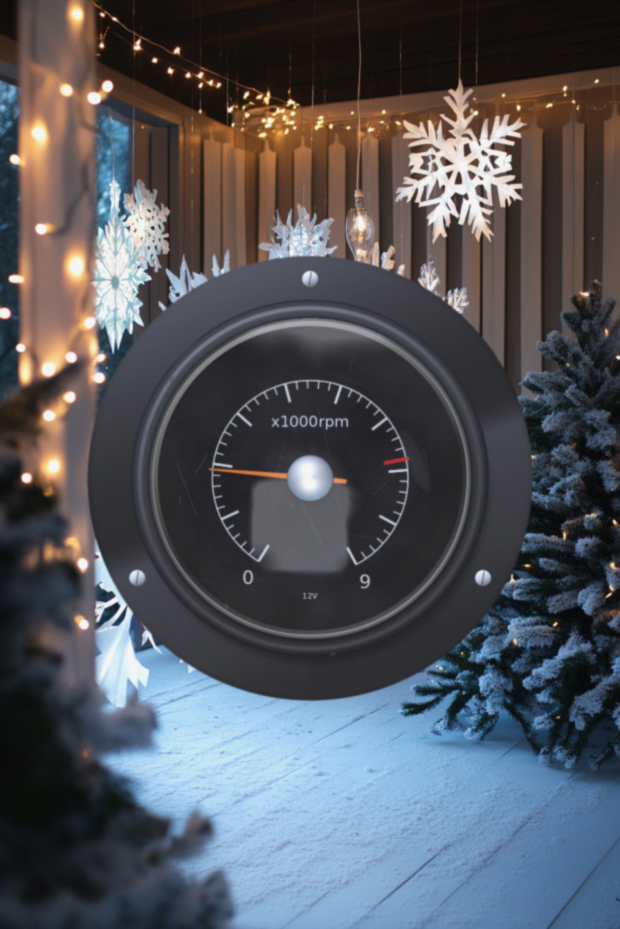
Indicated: 1900,rpm
